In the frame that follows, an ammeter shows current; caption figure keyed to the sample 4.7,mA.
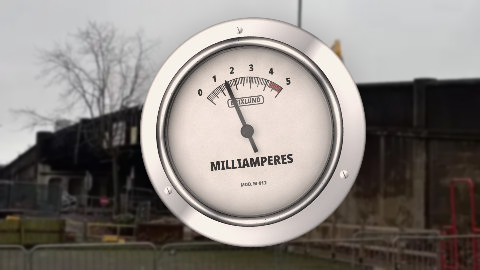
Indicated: 1.5,mA
